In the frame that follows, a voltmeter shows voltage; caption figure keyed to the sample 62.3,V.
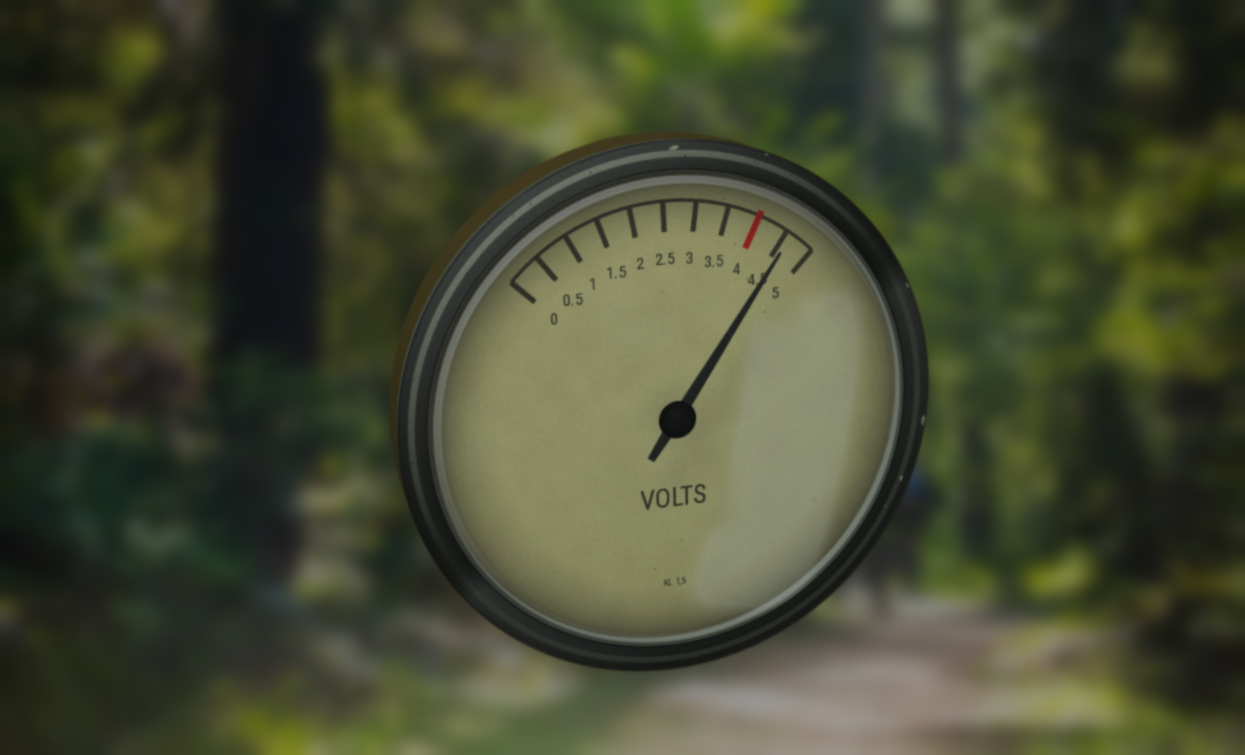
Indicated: 4.5,V
